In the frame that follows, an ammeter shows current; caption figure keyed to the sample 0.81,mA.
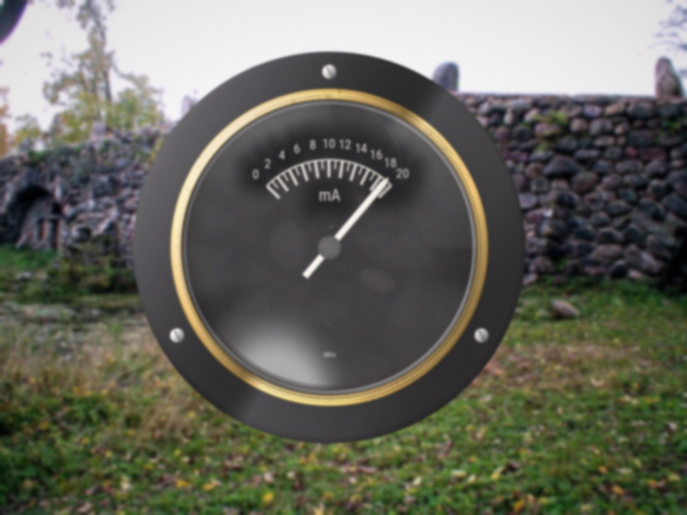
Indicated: 19,mA
